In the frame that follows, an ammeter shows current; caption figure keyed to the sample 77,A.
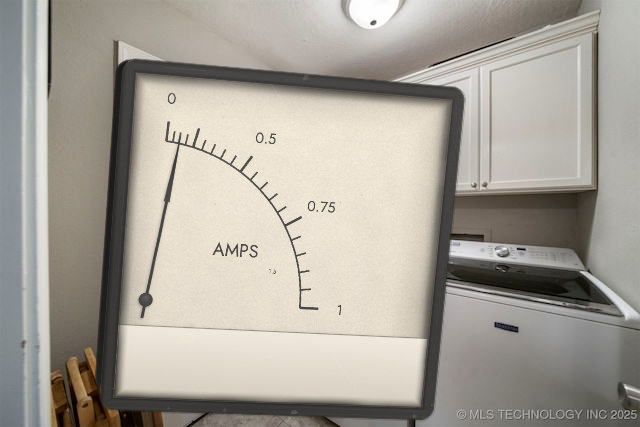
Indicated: 0.15,A
